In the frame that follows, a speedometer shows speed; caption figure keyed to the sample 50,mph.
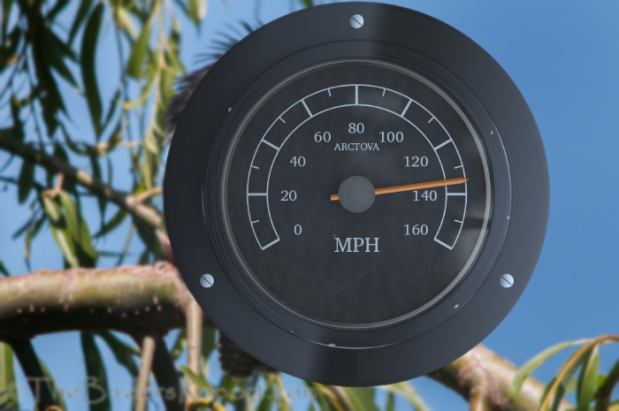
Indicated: 135,mph
